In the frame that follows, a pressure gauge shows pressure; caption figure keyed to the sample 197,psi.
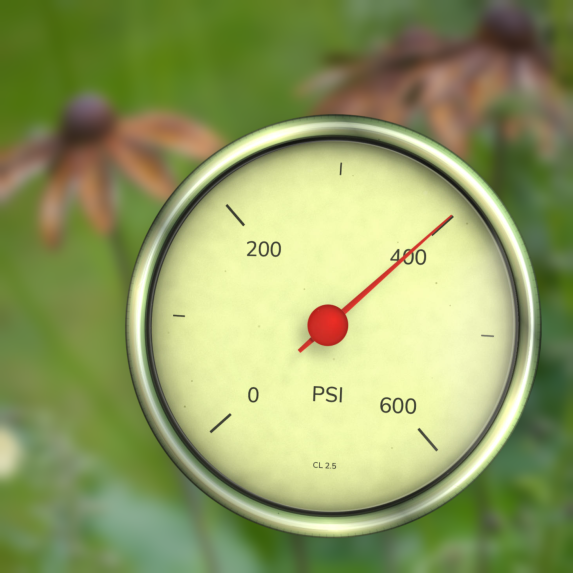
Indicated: 400,psi
